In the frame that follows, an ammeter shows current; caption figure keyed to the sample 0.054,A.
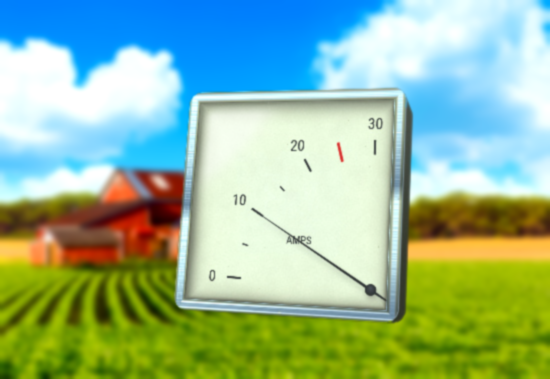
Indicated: 10,A
